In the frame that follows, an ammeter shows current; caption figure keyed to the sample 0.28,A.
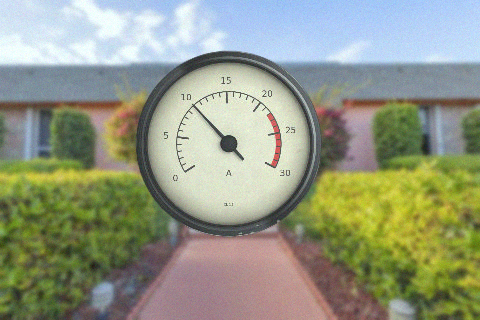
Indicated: 10,A
